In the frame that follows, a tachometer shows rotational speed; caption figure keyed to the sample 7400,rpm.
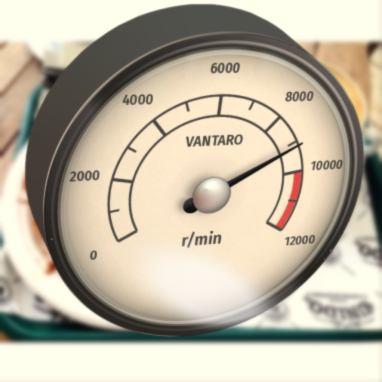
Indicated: 9000,rpm
